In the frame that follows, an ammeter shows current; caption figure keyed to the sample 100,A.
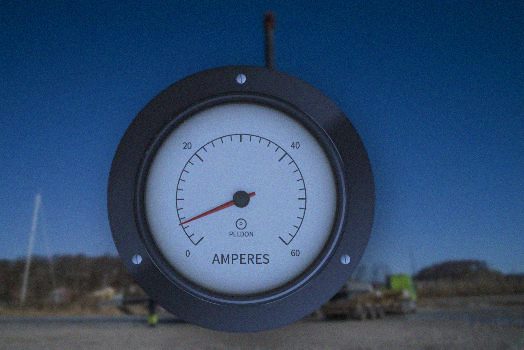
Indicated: 5,A
